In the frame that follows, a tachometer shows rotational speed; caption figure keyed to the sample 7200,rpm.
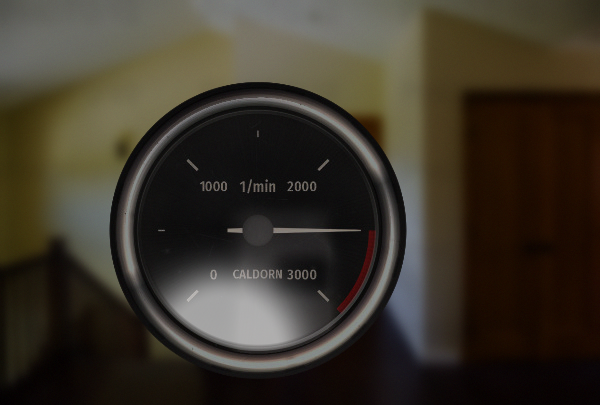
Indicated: 2500,rpm
